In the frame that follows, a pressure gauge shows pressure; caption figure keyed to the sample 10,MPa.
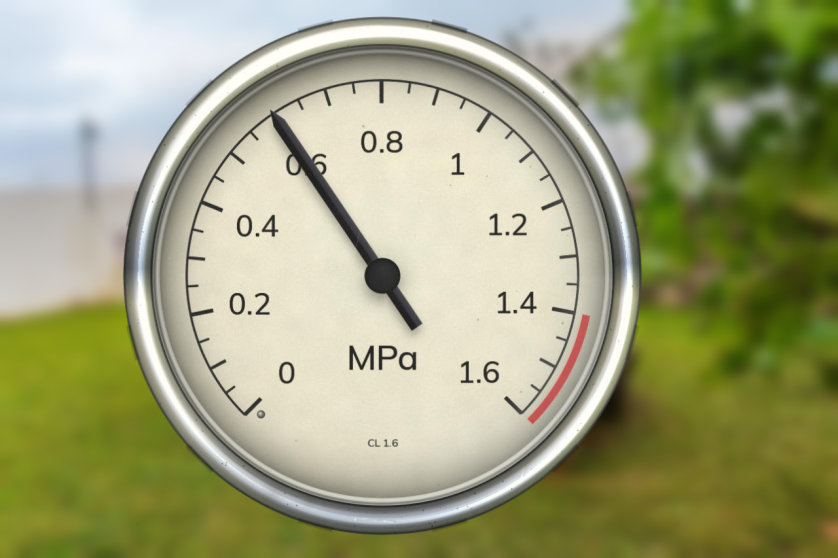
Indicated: 0.6,MPa
